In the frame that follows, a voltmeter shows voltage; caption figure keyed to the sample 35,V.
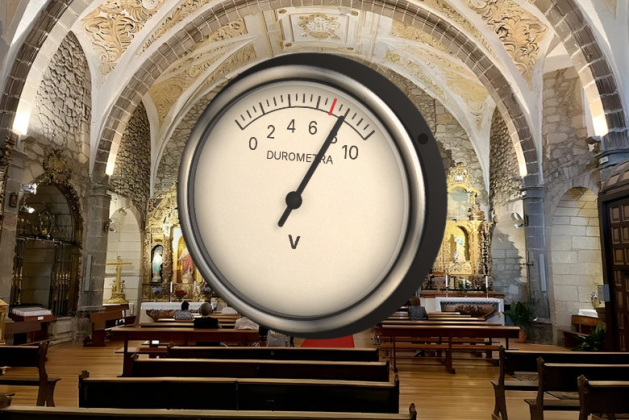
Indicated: 8,V
